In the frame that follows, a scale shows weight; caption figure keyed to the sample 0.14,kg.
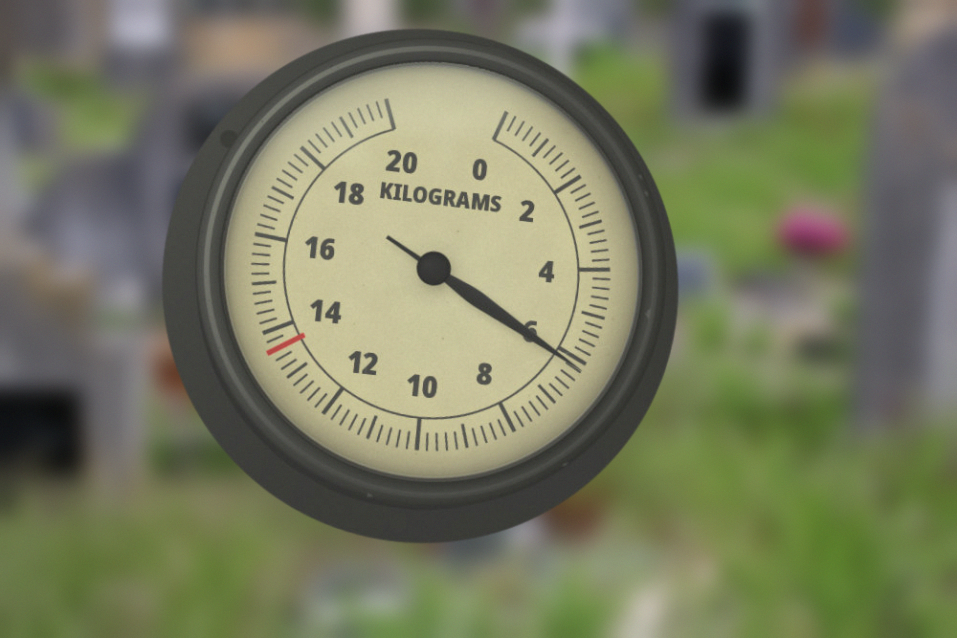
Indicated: 6.2,kg
